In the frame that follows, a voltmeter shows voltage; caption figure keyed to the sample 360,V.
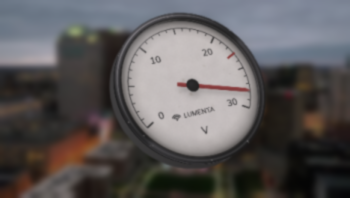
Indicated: 28,V
